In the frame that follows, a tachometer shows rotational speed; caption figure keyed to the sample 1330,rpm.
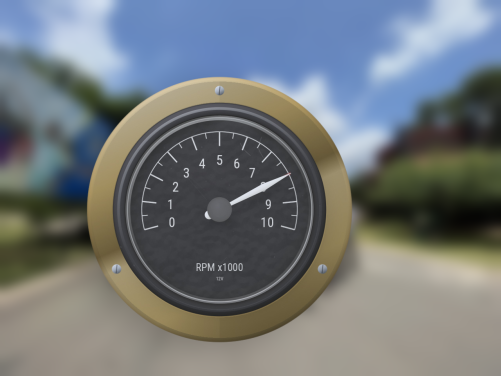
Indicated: 8000,rpm
